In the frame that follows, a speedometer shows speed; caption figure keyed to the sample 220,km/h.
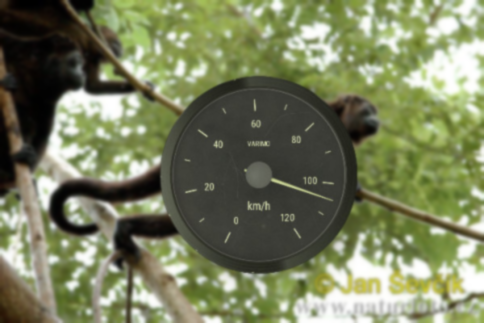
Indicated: 105,km/h
